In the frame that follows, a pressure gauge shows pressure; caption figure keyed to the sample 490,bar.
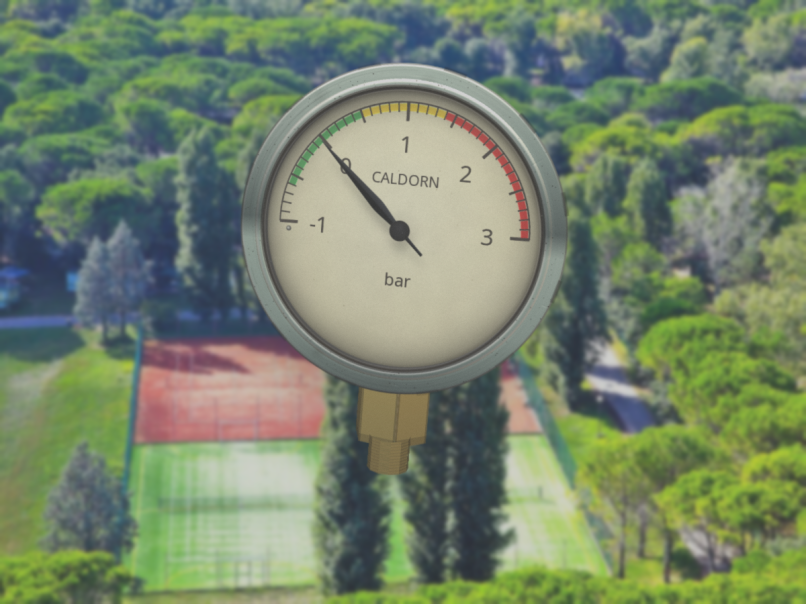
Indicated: 0,bar
